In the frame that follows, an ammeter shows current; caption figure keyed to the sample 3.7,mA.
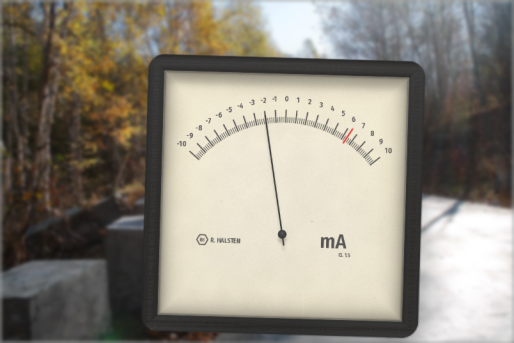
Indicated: -2,mA
